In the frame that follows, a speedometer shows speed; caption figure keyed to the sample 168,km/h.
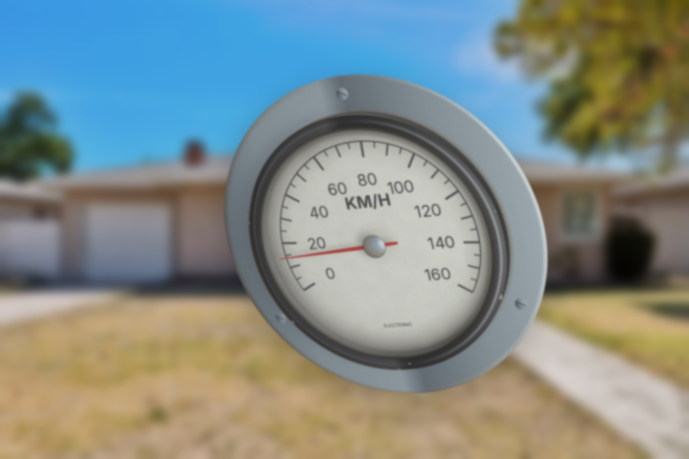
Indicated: 15,km/h
